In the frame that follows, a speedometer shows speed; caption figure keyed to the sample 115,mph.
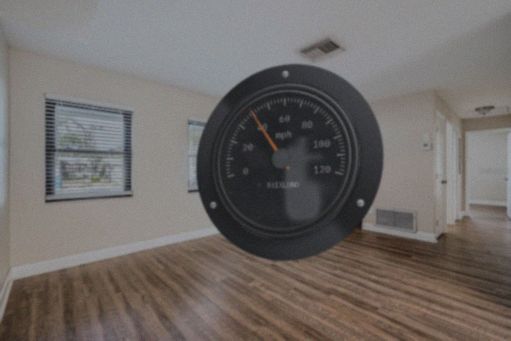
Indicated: 40,mph
